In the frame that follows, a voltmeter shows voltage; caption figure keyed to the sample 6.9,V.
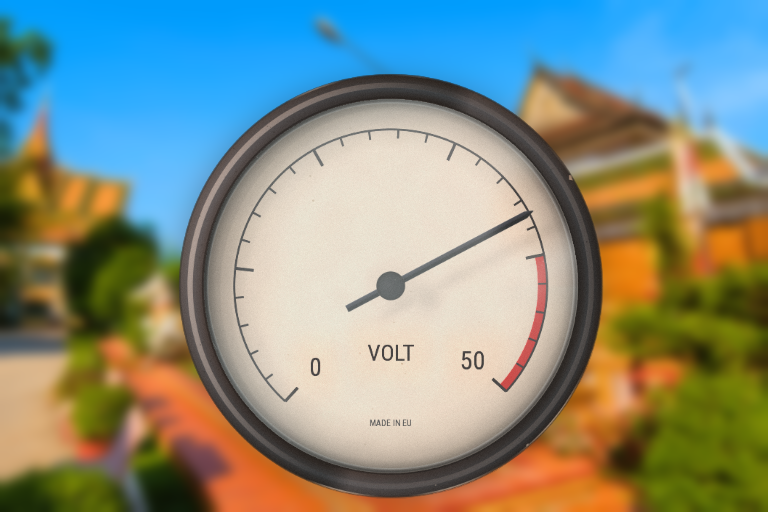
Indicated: 37,V
